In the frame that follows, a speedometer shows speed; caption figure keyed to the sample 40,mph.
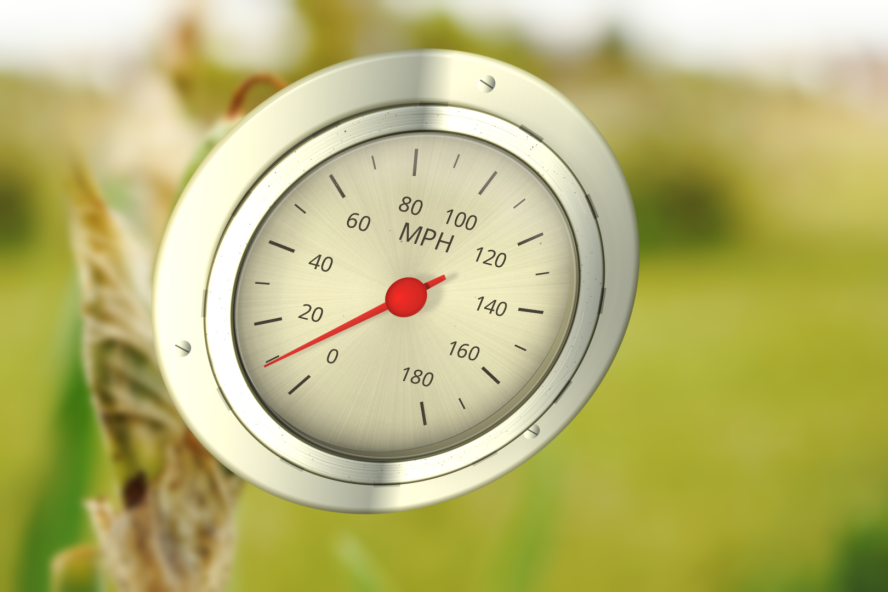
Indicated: 10,mph
